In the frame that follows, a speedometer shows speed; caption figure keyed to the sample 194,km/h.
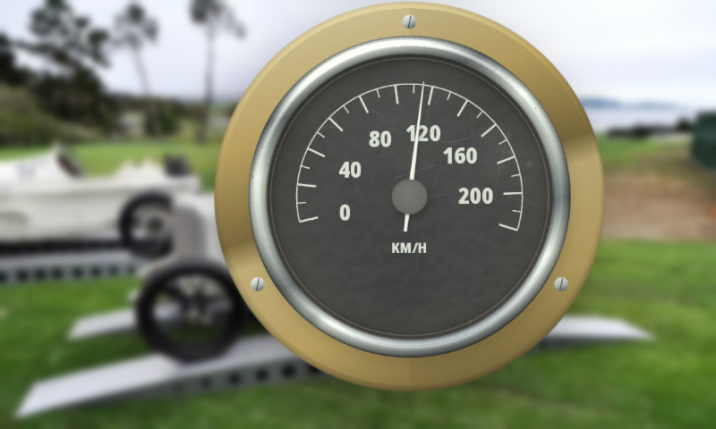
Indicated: 115,km/h
